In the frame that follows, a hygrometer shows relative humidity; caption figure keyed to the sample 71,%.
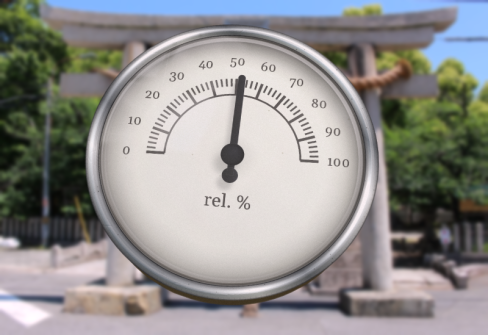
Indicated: 52,%
